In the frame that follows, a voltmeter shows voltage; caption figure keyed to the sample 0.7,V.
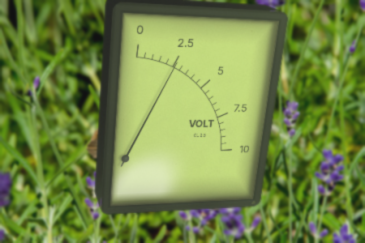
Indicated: 2.5,V
